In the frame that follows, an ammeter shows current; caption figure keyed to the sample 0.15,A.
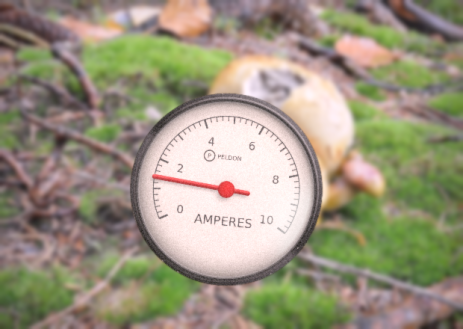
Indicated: 1.4,A
